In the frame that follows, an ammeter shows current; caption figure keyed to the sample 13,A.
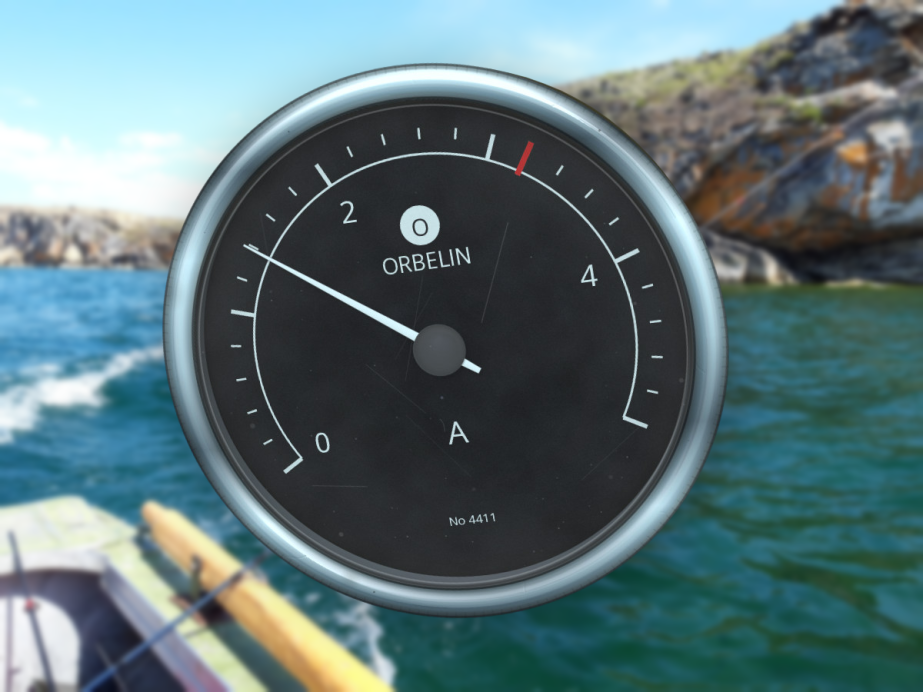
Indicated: 1.4,A
